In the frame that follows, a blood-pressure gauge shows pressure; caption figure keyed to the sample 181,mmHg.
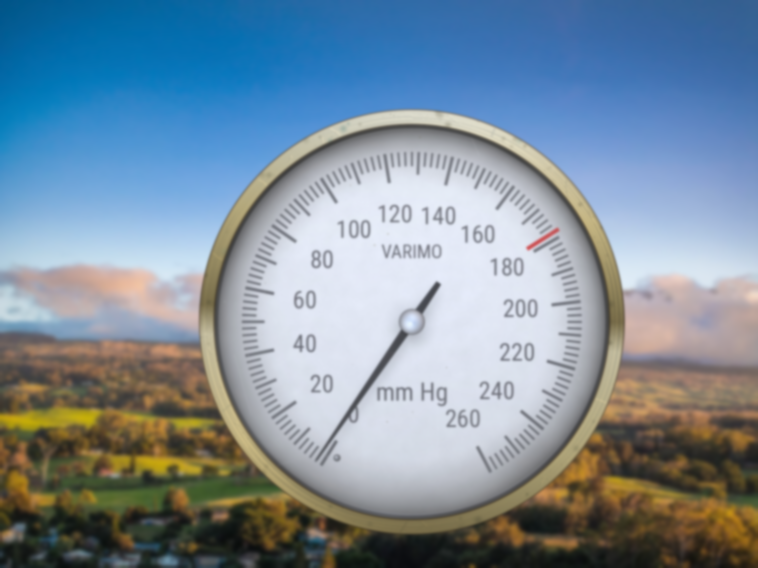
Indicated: 2,mmHg
